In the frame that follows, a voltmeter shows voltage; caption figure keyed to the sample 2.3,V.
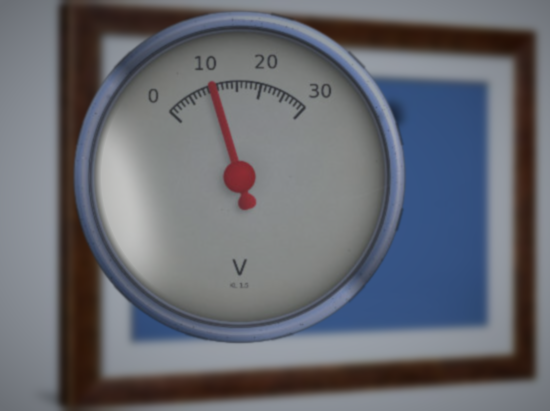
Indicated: 10,V
